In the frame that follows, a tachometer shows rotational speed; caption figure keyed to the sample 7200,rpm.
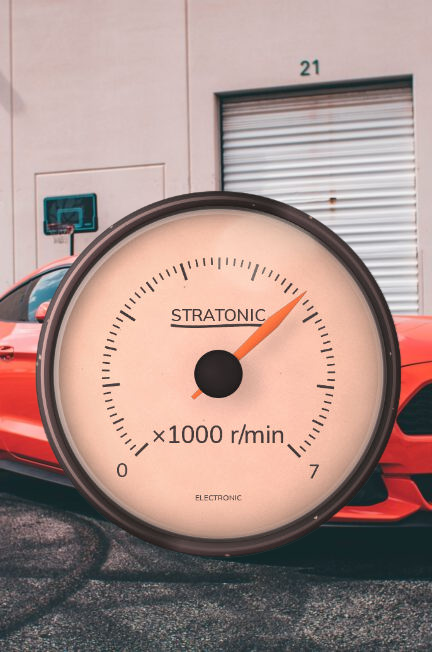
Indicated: 4700,rpm
